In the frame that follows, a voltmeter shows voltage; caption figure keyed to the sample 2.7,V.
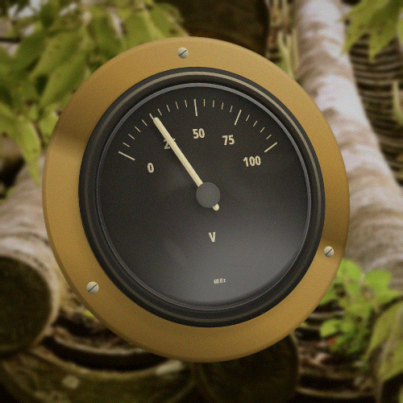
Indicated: 25,V
